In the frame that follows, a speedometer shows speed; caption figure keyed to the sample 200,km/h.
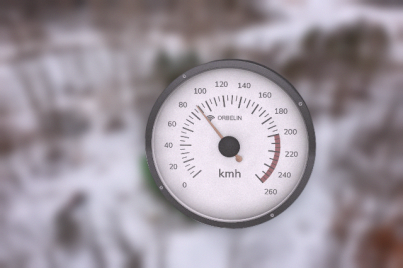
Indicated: 90,km/h
